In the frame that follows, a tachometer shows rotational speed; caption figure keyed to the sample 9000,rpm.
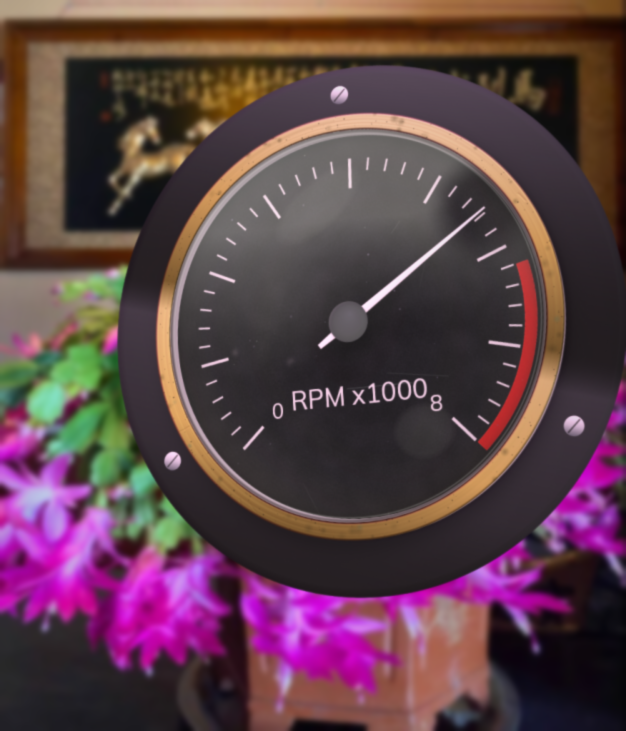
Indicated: 5600,rpm
